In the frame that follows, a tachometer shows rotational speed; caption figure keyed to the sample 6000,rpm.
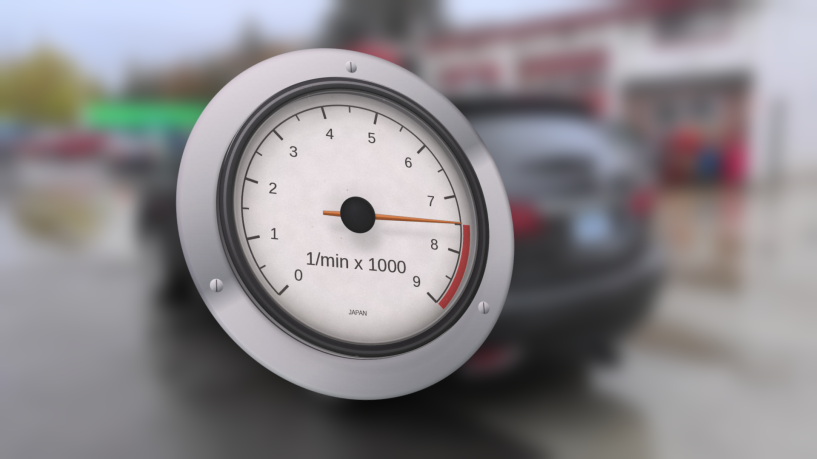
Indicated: 7500,rpm
